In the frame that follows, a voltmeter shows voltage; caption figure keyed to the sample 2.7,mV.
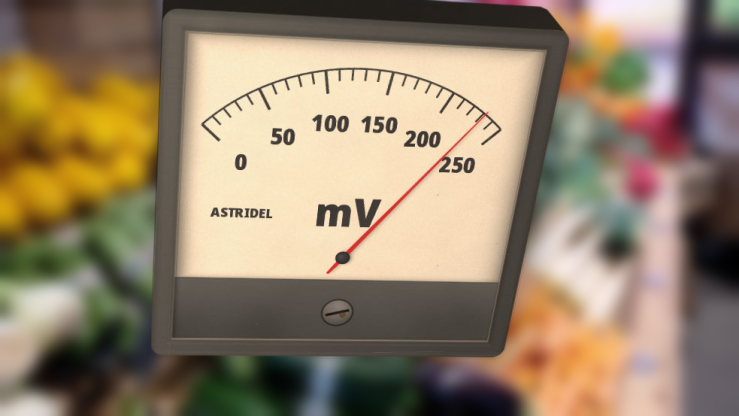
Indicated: 230,mV
